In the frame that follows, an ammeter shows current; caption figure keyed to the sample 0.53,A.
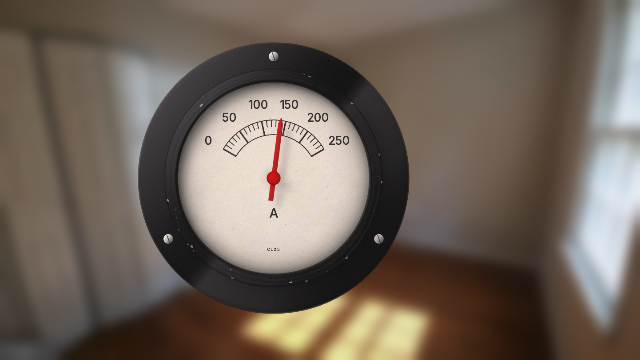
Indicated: 140,A
